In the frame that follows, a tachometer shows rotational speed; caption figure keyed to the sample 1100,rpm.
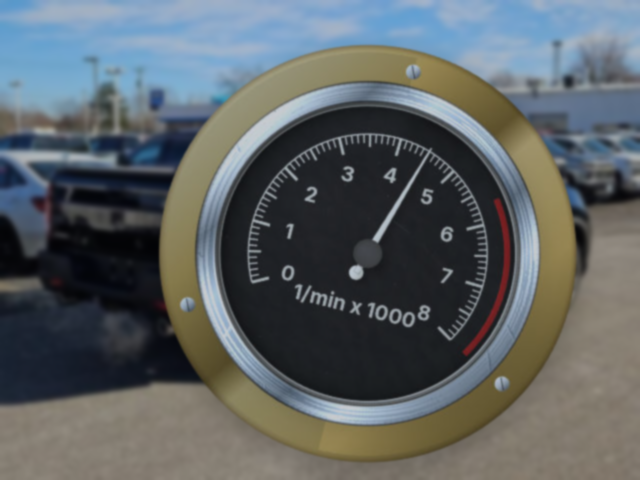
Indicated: 4500,rpm
